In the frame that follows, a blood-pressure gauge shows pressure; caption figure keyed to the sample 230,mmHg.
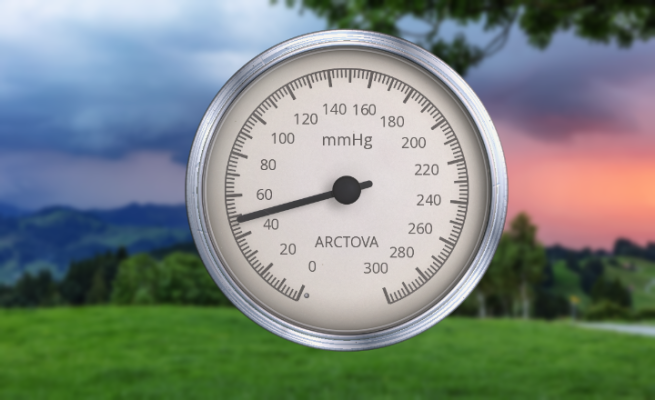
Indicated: 48,mmHg
